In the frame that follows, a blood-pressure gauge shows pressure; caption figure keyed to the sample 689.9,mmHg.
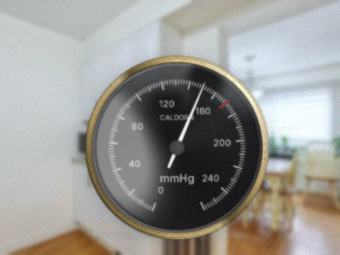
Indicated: 150,mmHg
